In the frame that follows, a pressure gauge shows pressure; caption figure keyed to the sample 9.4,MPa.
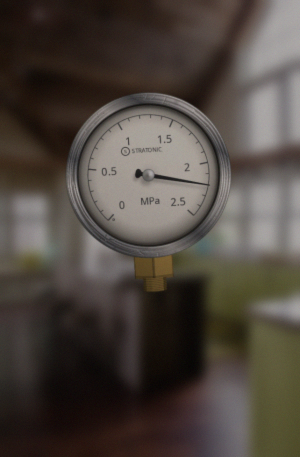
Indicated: 2.2,MPa
